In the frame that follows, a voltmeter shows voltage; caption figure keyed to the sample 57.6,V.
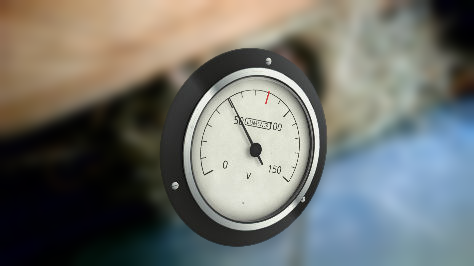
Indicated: 50,V
